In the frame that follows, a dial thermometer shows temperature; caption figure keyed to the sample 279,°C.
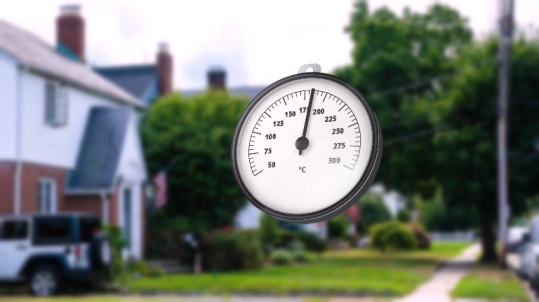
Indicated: 185,°C
